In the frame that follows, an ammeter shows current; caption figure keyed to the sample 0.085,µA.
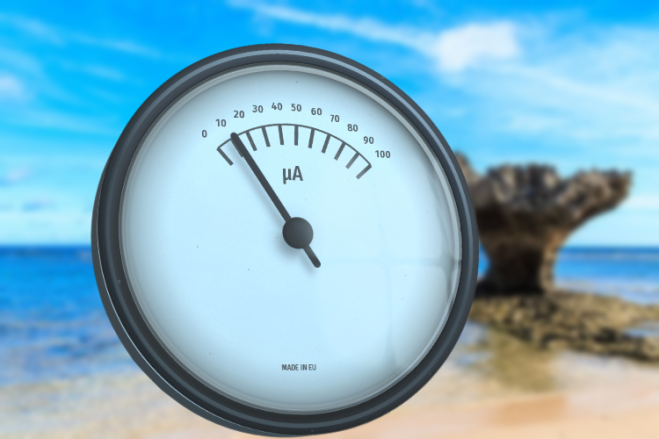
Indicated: 10,µA
